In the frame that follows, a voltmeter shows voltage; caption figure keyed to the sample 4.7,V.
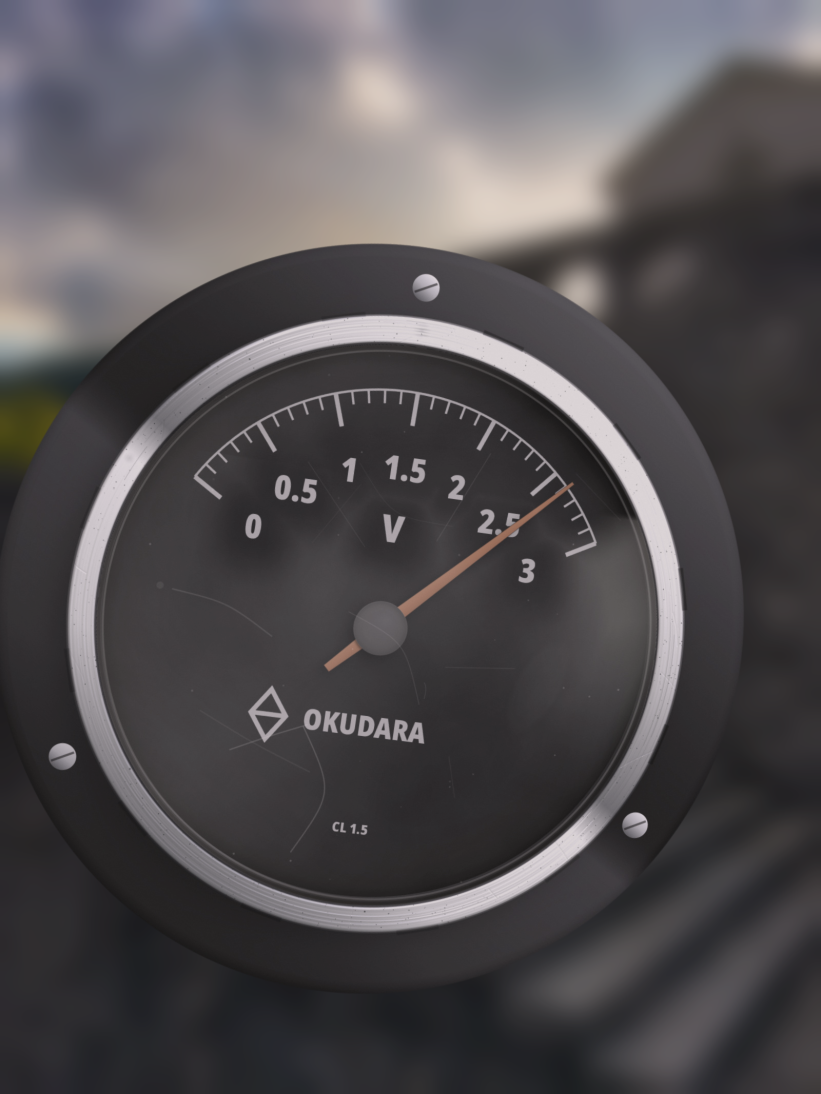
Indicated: 2.6,V
